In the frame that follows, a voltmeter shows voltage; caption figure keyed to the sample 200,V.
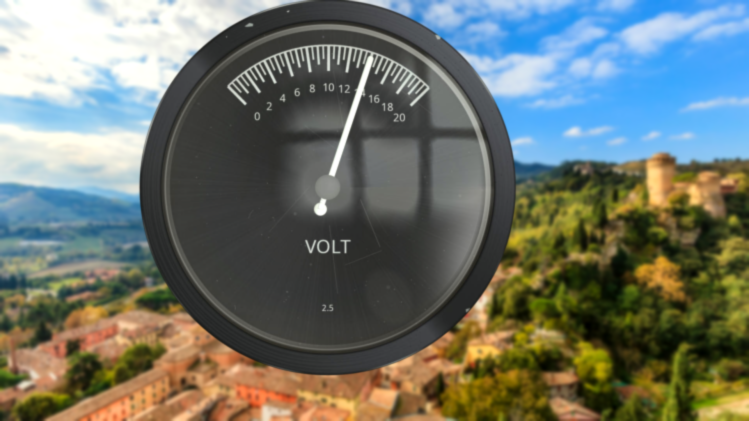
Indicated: 14,V
